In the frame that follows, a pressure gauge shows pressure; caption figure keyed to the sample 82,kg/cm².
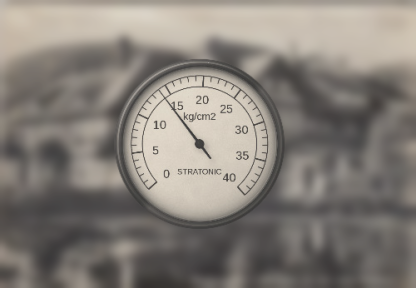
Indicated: 14,kg/cm²
